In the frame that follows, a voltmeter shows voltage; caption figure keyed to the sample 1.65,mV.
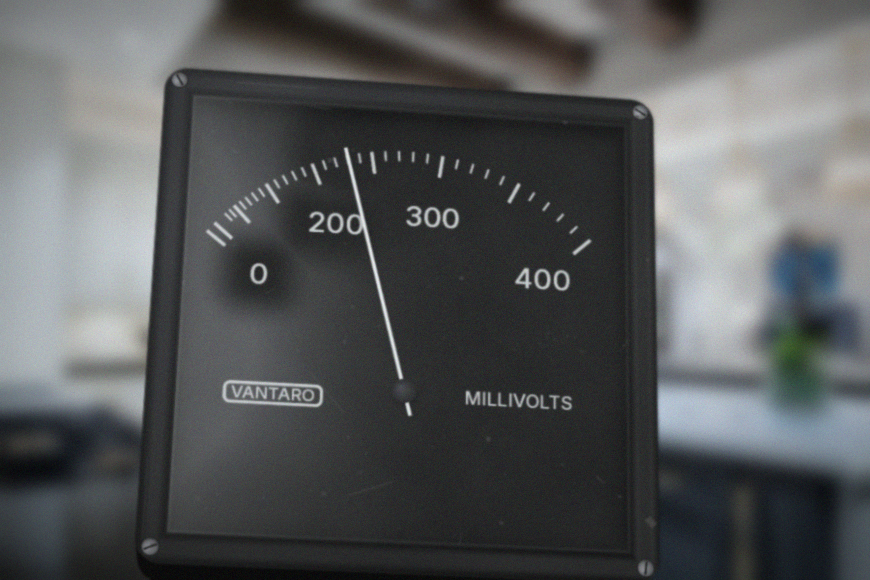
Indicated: 230,mV
